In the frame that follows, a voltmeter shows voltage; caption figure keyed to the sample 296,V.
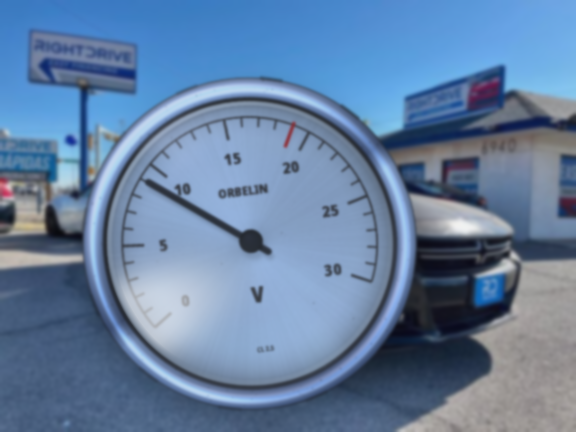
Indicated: 9,V
